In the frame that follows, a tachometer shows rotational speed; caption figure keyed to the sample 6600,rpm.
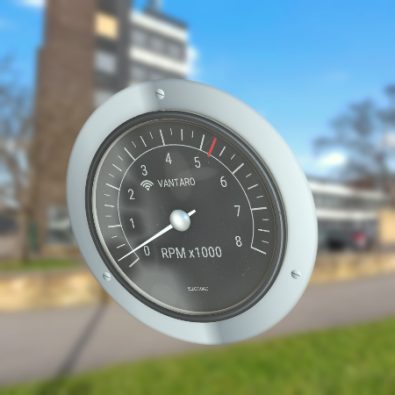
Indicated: 250,rpm
